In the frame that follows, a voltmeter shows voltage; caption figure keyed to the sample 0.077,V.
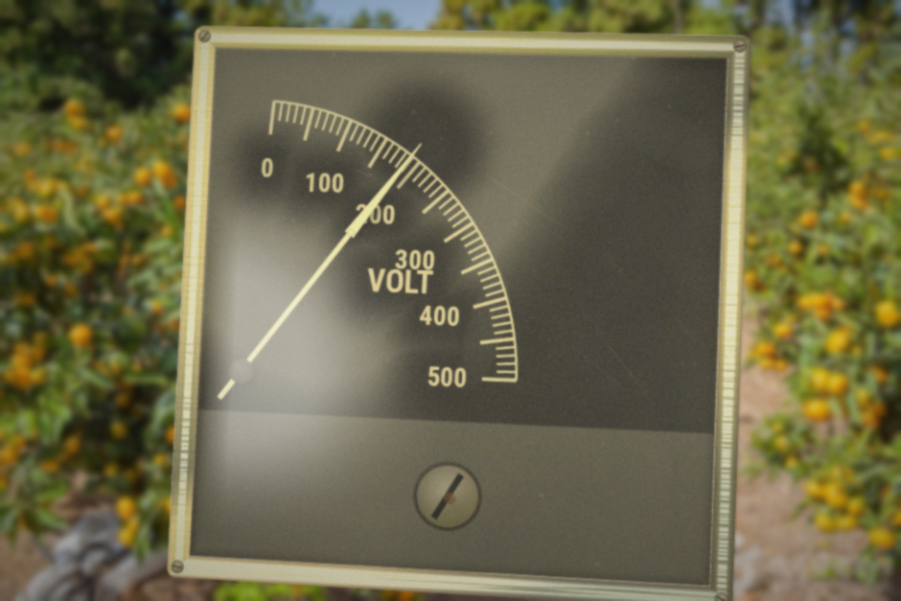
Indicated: 190,V
